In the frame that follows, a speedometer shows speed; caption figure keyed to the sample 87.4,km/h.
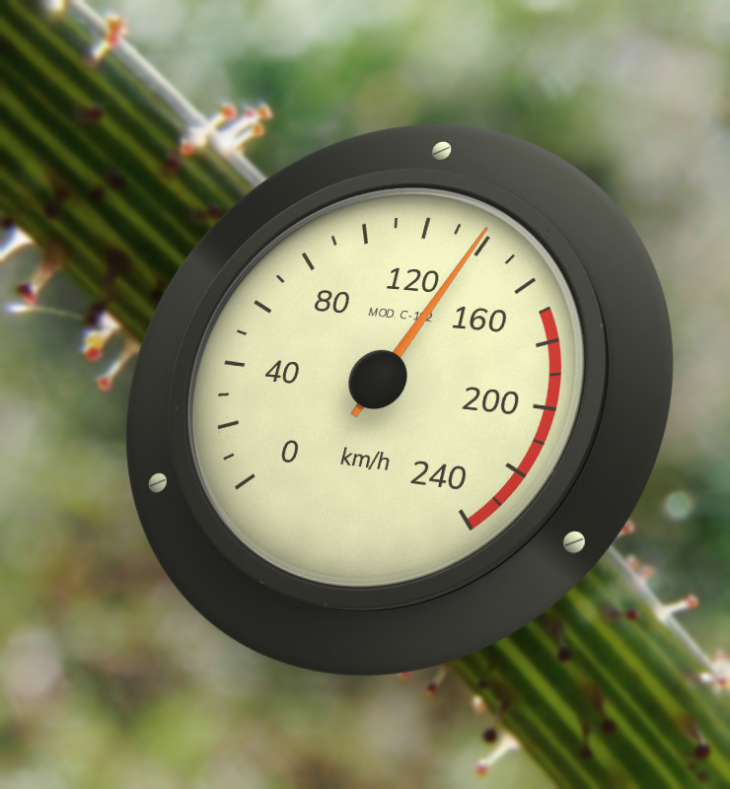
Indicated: 140,km/h
